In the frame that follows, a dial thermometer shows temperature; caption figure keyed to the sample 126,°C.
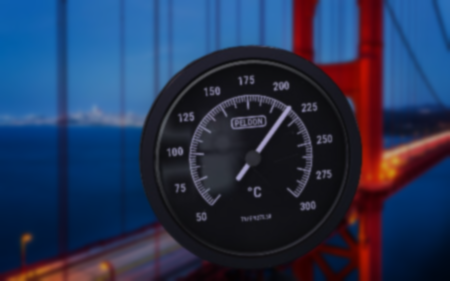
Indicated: 212.5,°C
